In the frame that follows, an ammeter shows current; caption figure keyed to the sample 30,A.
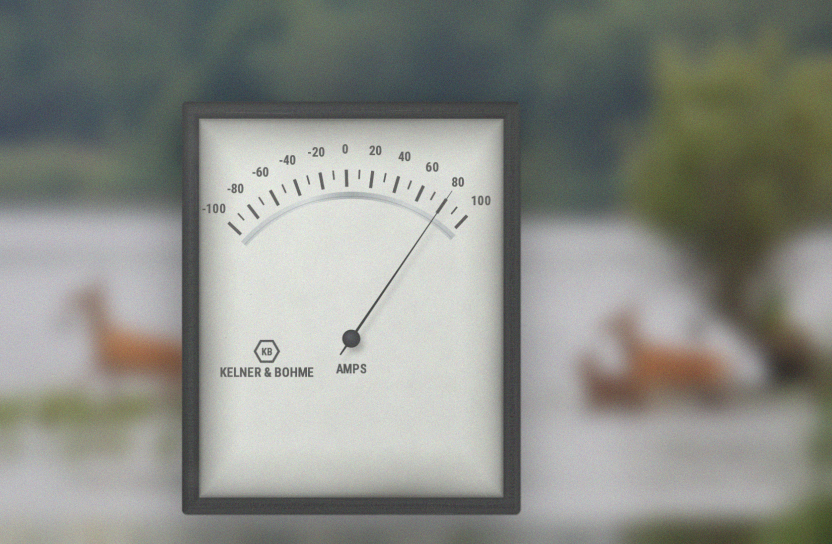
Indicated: 80,A
